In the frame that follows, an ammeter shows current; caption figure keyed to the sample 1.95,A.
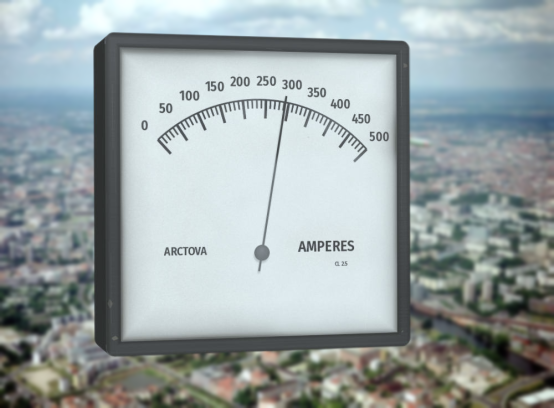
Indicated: 290,A
